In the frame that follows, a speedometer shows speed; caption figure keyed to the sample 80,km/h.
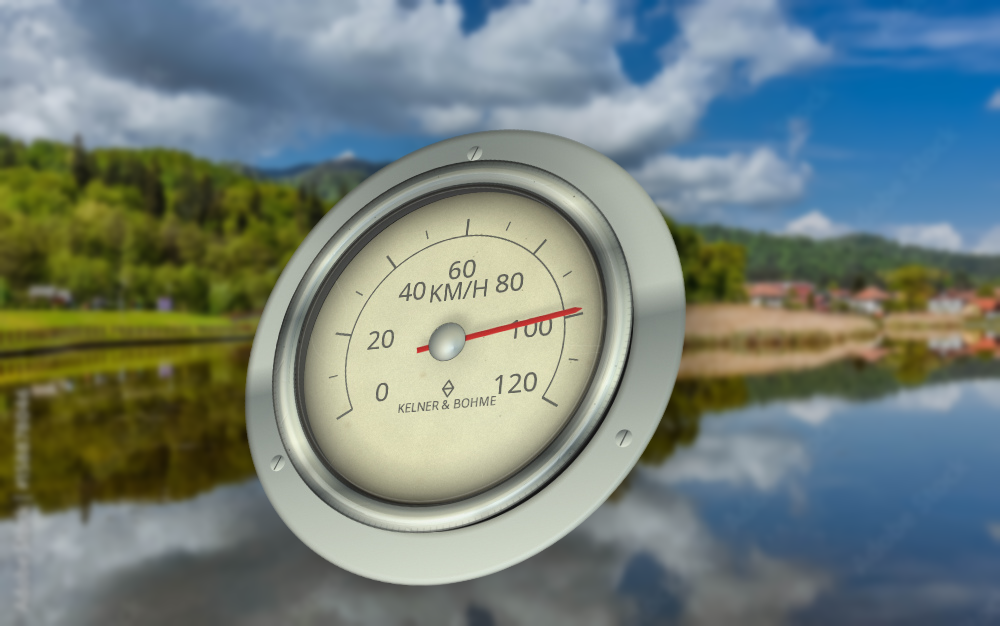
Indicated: 100,km/h
